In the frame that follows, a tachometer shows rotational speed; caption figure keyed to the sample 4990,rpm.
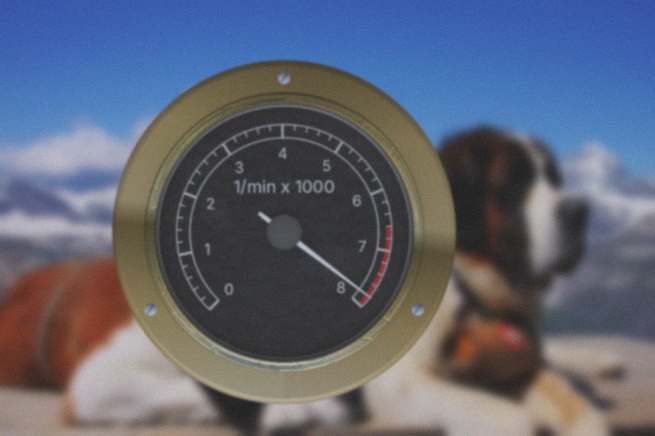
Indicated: 7800,rpm
